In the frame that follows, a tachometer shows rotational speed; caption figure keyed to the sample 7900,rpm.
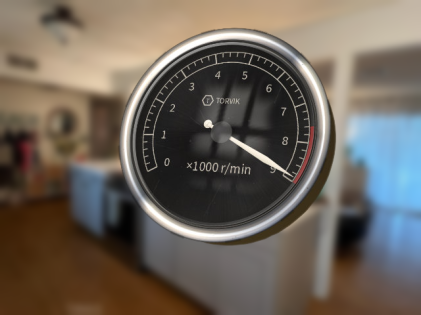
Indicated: 8900,rpm
